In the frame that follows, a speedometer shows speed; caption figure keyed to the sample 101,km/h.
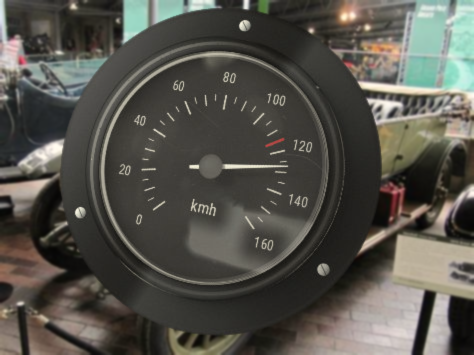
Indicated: 127.5,km/h
